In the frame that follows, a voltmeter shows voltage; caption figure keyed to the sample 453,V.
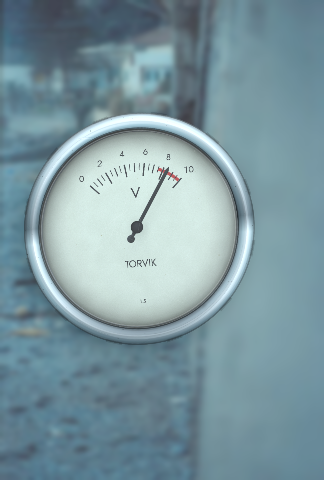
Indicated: 8.5,V
